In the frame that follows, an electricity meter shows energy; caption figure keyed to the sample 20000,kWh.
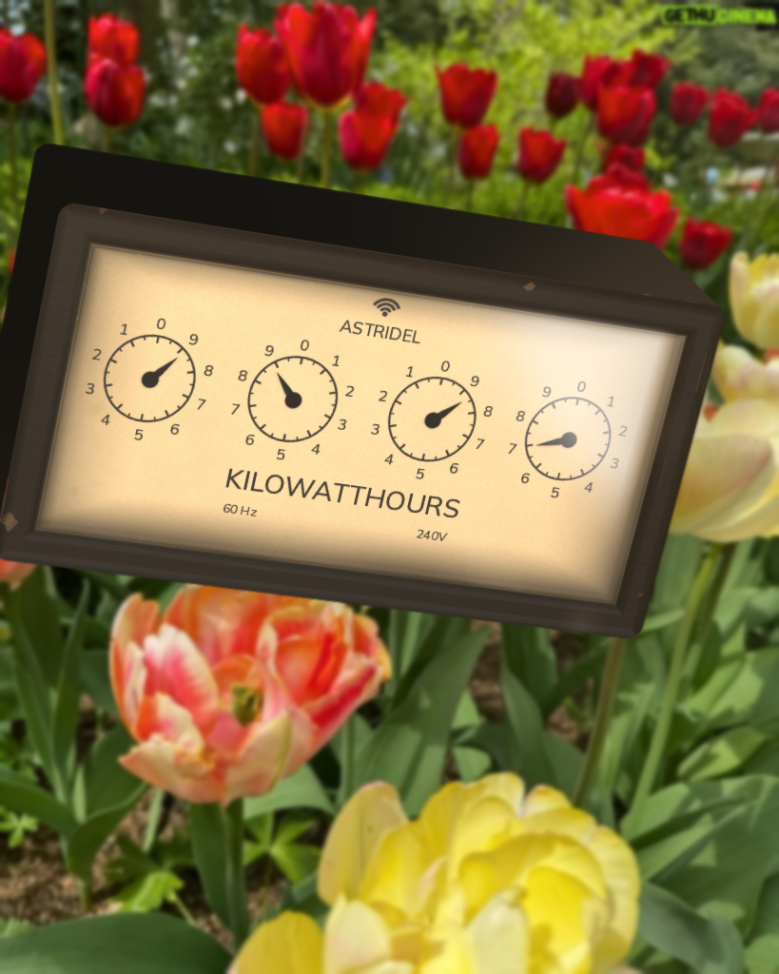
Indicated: 8887,kWh
